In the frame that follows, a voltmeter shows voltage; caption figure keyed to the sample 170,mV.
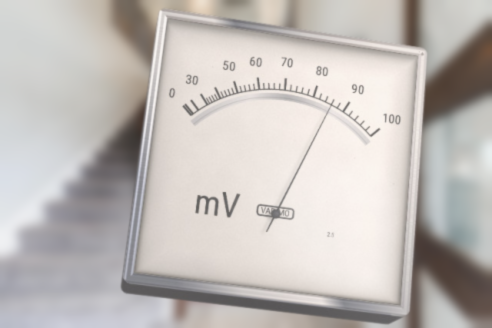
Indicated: 86,mV
